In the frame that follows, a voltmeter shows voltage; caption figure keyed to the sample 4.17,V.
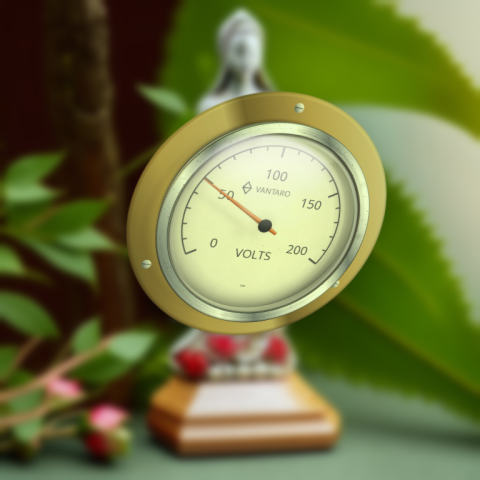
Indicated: 50,V
